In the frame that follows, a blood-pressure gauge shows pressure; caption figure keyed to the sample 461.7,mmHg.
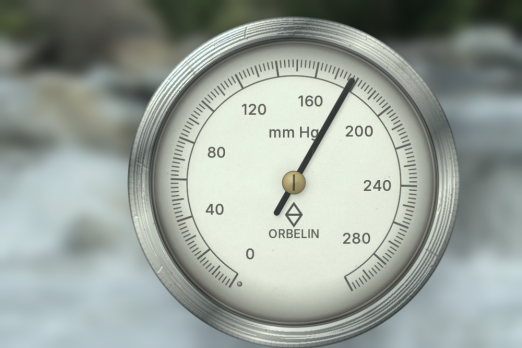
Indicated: 178,mmHg
